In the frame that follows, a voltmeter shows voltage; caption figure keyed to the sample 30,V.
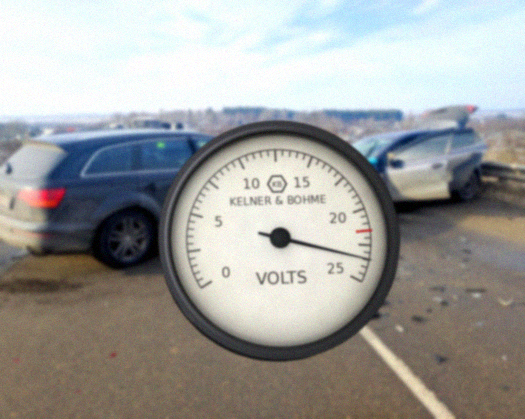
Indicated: 23.5,V
